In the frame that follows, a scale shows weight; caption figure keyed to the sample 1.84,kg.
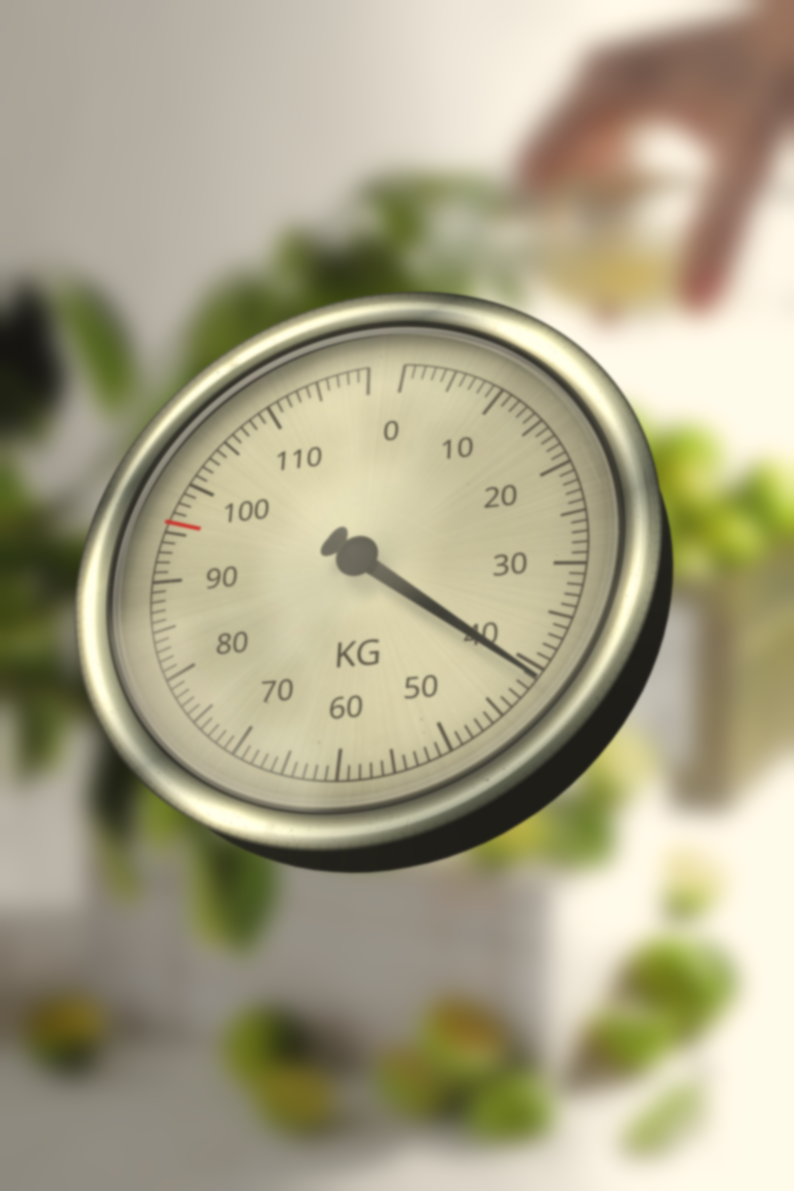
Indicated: 41,kg
